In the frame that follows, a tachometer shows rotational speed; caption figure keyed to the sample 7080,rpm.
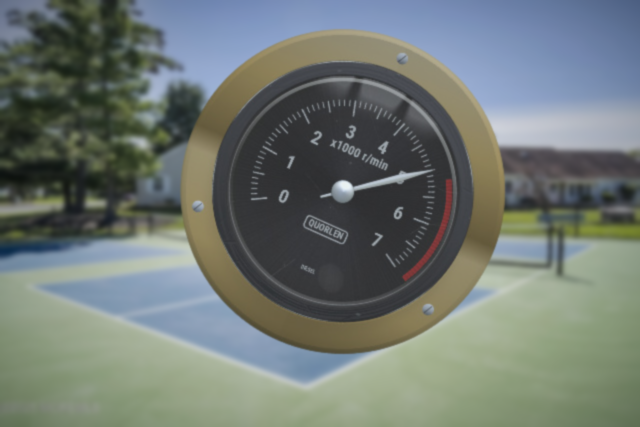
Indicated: 5000,rpm
